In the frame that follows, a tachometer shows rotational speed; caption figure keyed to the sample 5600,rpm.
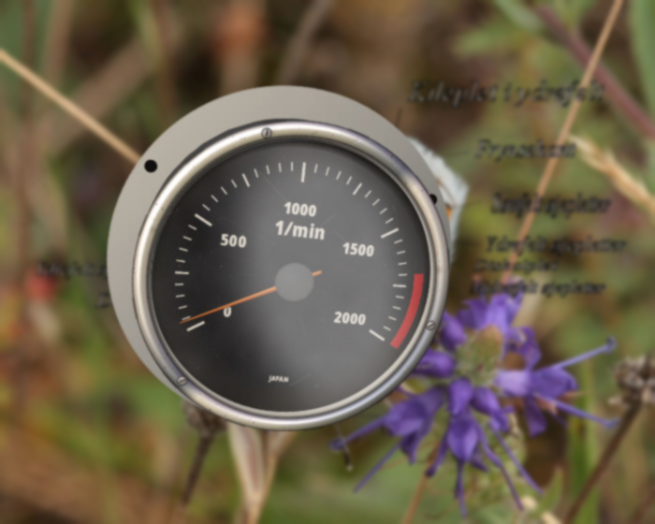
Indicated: 50,rpm
